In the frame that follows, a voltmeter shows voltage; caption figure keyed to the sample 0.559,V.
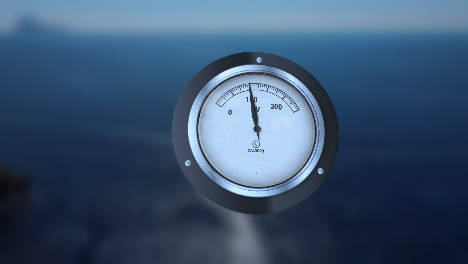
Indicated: 100,V
